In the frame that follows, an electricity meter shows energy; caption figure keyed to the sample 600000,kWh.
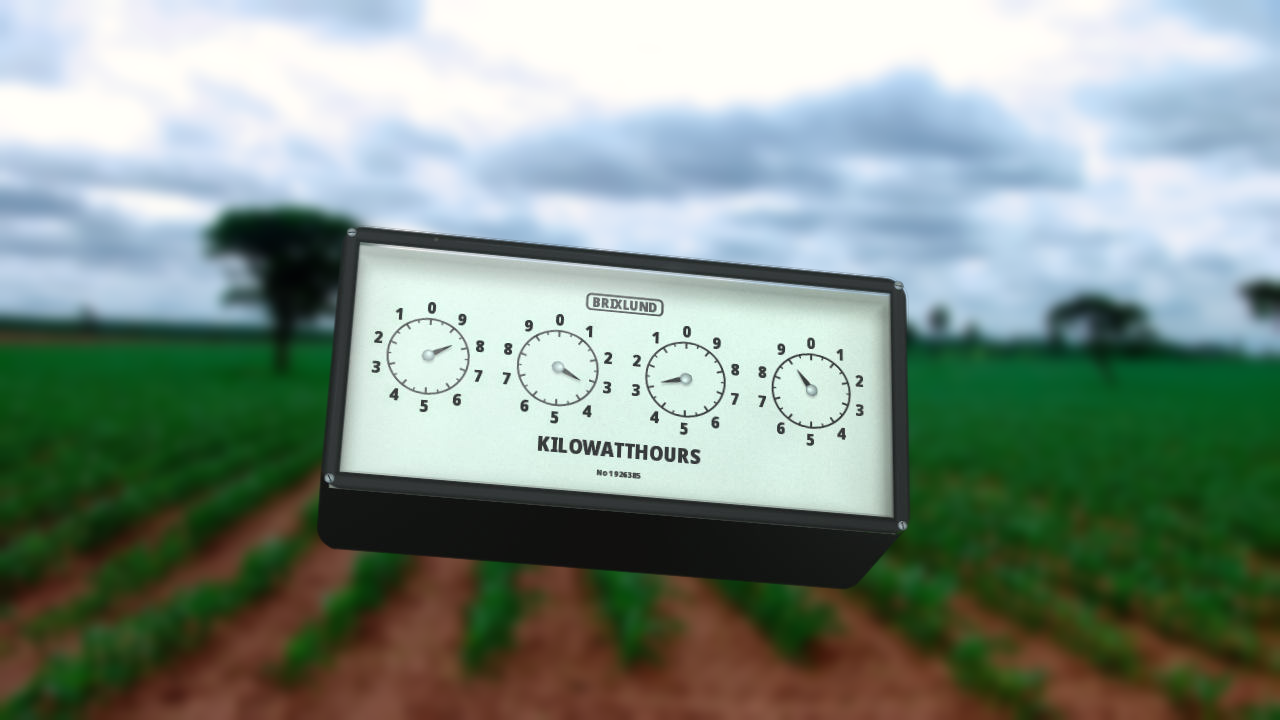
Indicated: 8329,kWh
